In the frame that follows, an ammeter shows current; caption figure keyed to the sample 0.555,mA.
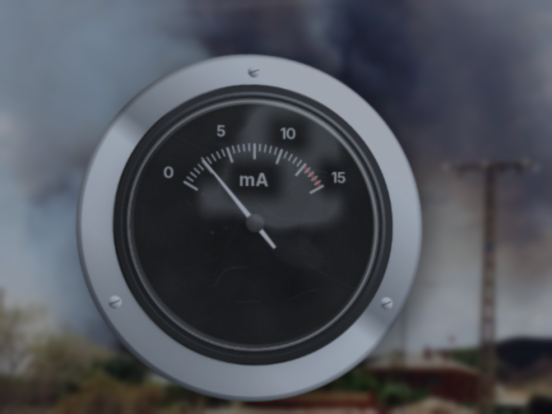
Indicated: 2.5,mA
